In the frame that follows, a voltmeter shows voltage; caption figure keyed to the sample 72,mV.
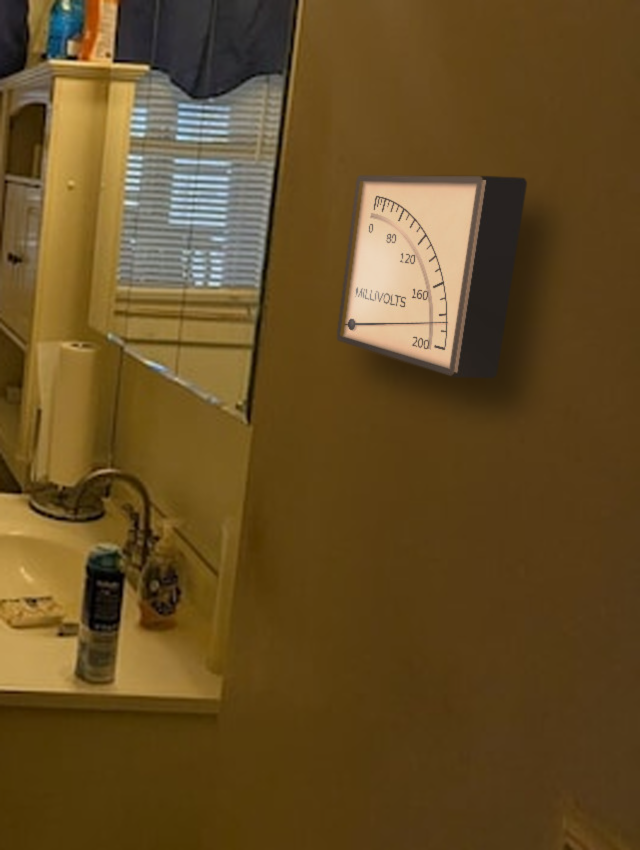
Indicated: 185,mV
